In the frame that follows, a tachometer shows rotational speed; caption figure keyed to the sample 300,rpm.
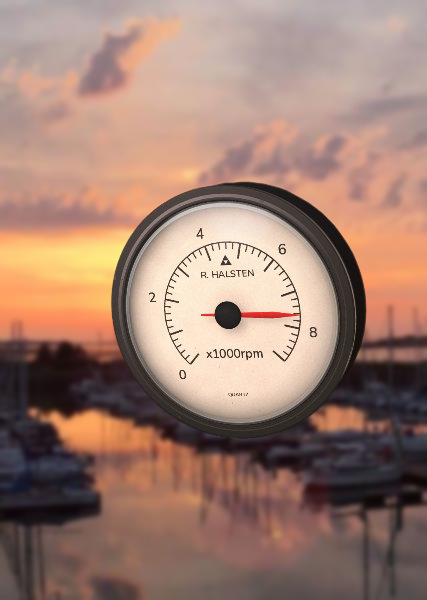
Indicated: 7600,rpm
